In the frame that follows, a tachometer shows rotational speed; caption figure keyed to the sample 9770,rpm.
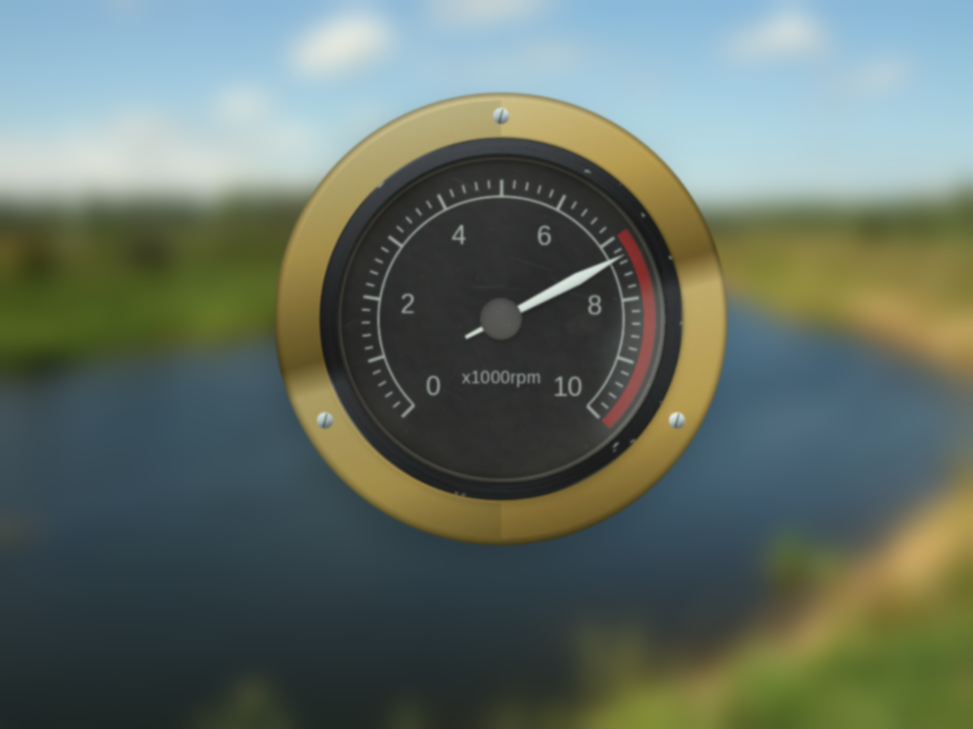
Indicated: 7300,rpm
